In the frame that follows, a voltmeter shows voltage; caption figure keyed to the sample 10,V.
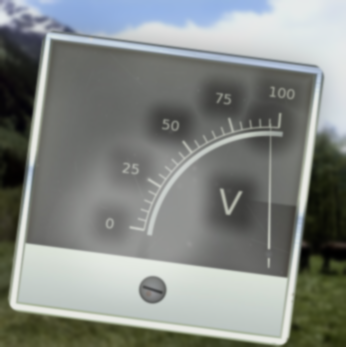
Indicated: 95,V
